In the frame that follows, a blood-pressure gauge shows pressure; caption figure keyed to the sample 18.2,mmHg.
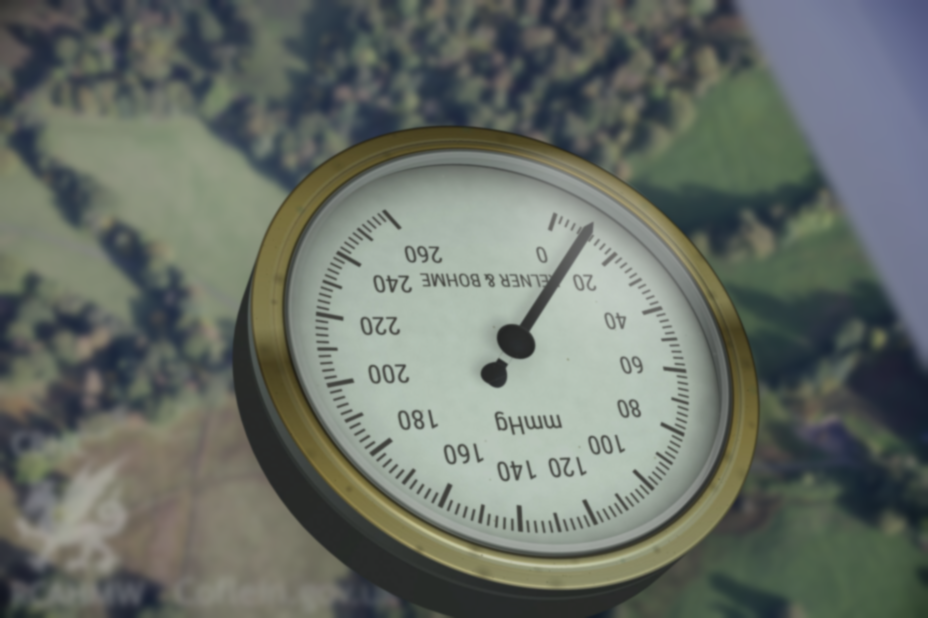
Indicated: 10,mmHg
